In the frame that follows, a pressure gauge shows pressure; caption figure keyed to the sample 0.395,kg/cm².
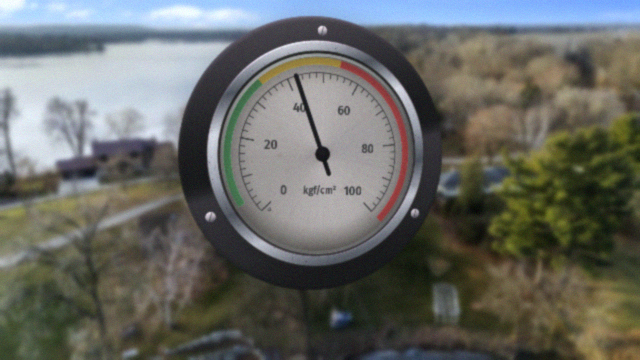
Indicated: 42,kg/cm²
